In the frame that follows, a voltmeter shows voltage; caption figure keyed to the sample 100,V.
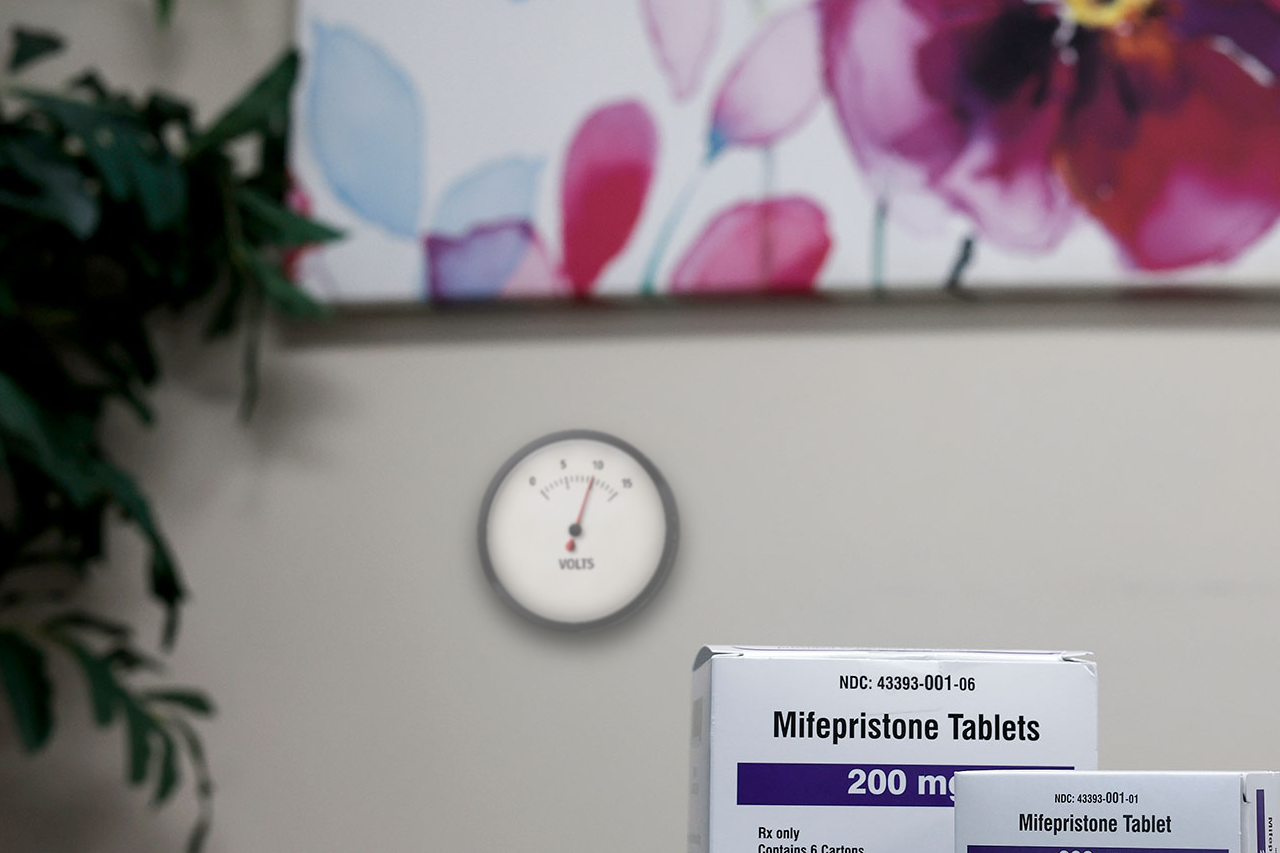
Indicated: 10,V
